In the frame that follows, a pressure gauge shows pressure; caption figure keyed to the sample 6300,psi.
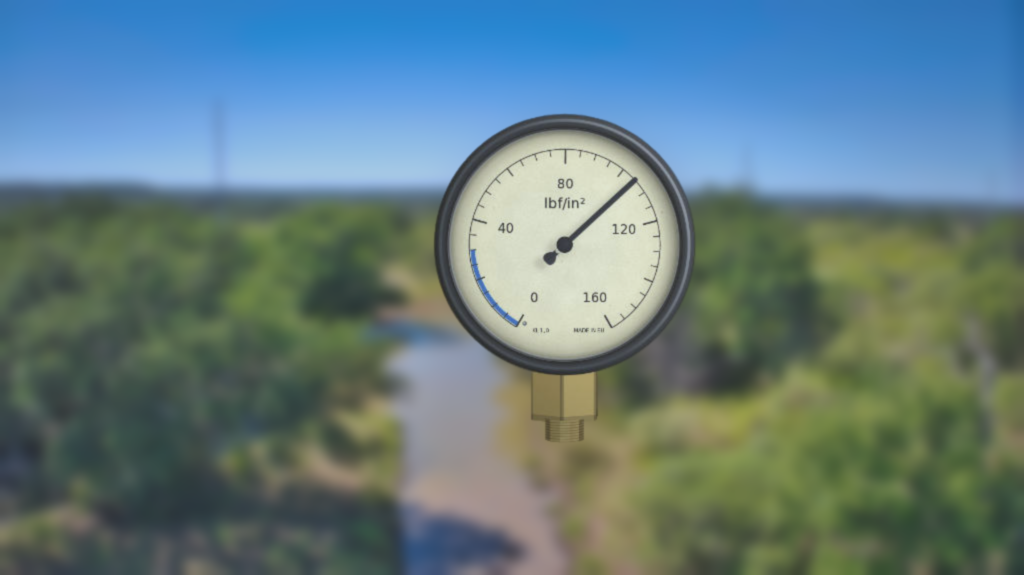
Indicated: 105,psi
